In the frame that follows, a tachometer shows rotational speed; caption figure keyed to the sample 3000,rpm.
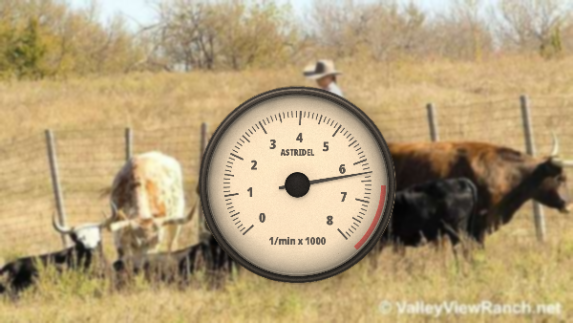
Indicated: 6300,rpm
